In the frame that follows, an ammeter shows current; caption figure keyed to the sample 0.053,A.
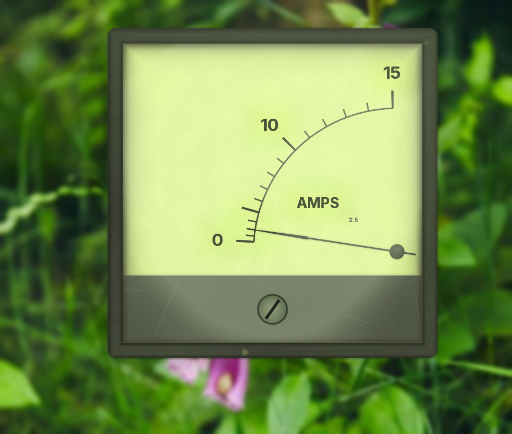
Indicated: 3,A
